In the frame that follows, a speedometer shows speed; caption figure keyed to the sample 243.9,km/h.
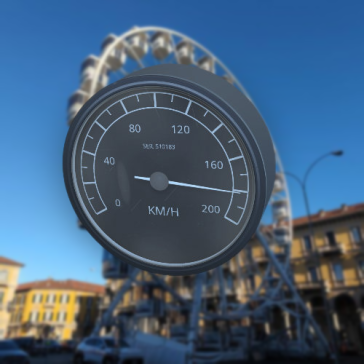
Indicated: 180,km/h
